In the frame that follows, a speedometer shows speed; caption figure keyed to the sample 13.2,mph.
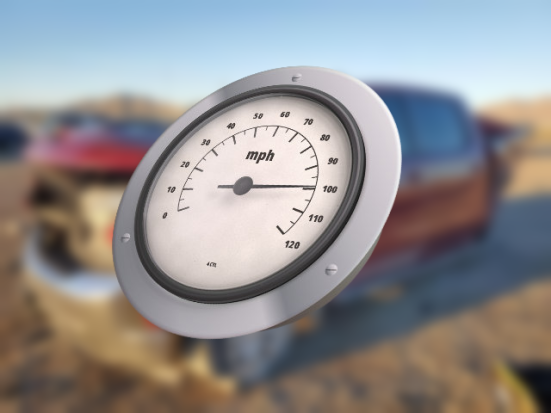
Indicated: 100,mph
